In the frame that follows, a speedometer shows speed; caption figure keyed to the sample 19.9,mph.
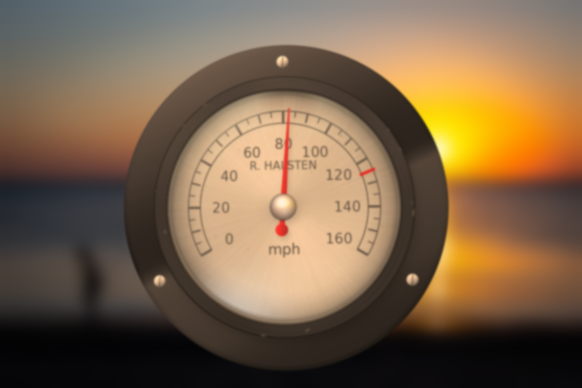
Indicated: 82.5,mph
